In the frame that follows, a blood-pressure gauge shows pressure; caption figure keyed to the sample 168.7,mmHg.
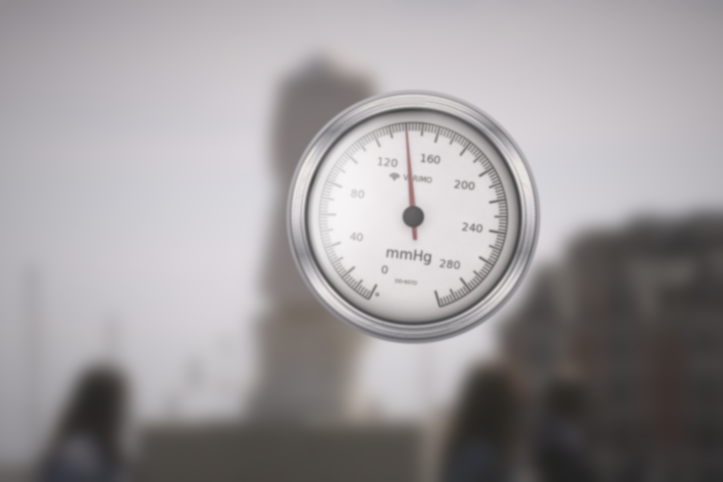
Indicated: 140,mmHg
